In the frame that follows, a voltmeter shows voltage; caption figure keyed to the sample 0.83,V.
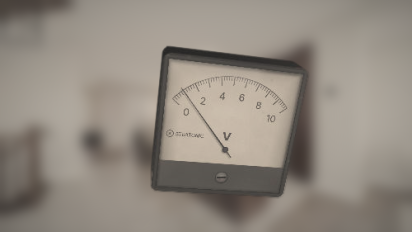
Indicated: 1,V
